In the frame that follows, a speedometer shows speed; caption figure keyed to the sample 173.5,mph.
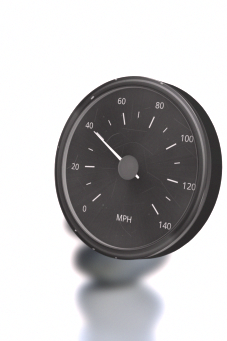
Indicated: 40,mph
